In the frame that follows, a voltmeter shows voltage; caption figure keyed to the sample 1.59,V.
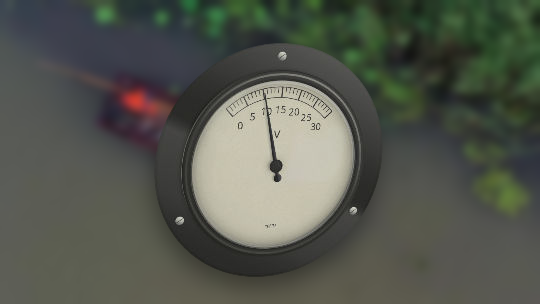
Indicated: 10,V
